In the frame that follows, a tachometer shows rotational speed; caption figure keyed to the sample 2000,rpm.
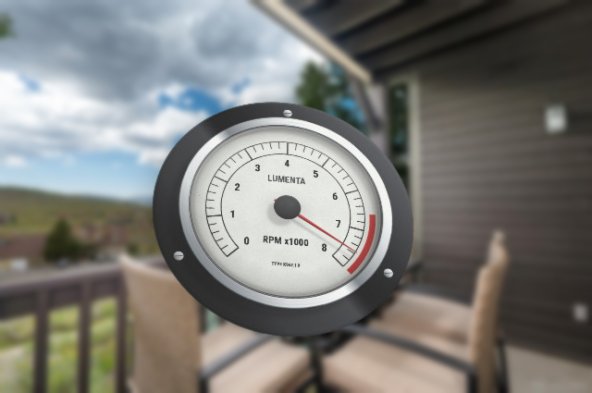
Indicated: 7600,rpm
